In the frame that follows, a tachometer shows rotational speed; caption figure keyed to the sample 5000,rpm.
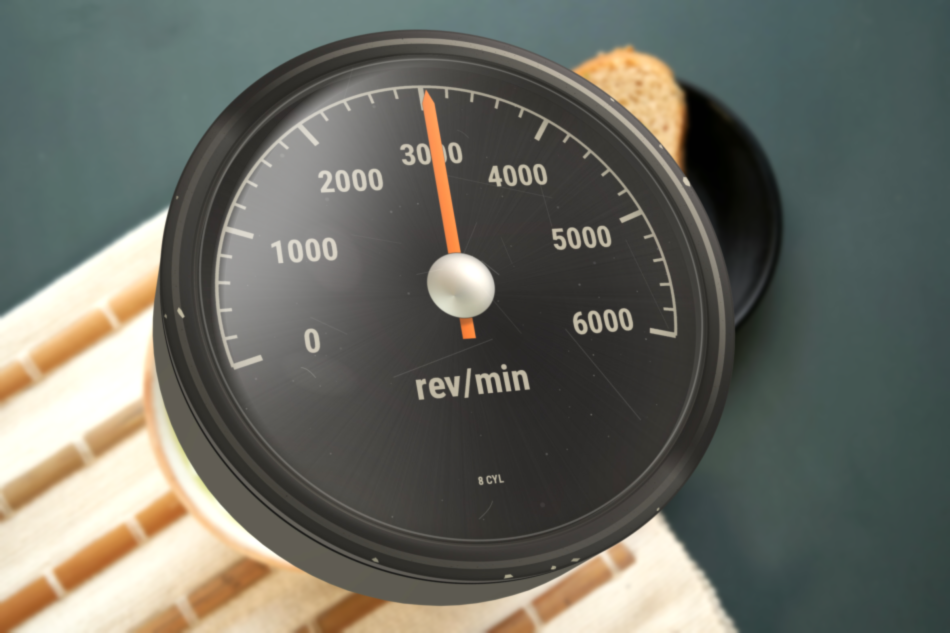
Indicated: 3000,rpm
